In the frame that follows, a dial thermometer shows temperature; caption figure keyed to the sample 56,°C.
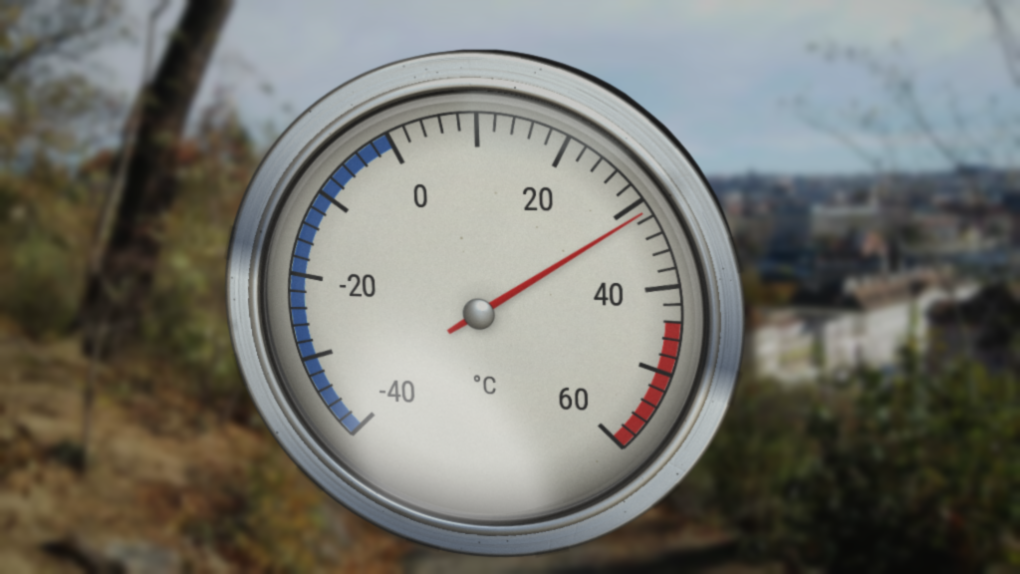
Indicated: 31,°C
